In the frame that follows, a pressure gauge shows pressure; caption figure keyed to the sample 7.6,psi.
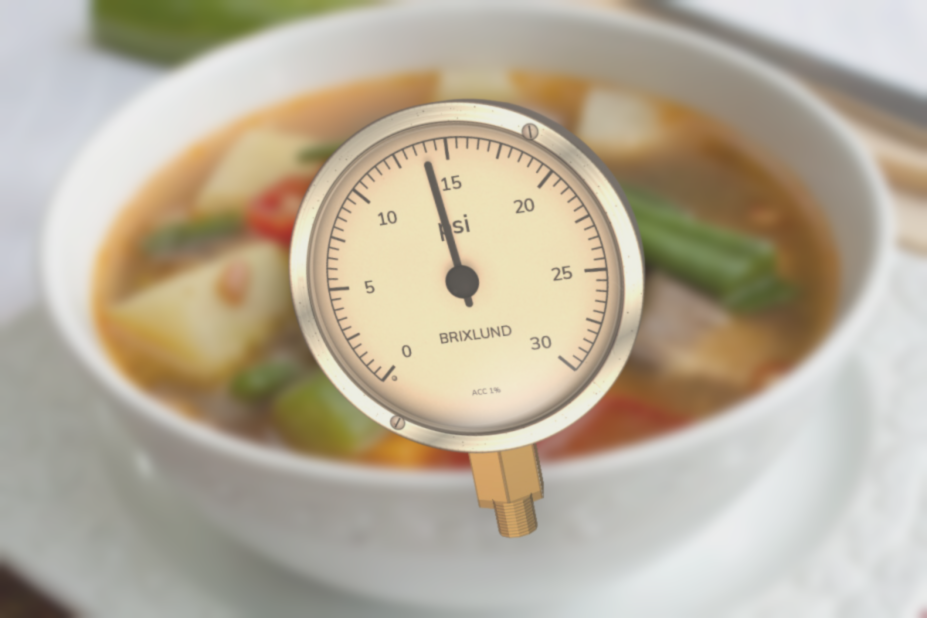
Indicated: 14,psi
